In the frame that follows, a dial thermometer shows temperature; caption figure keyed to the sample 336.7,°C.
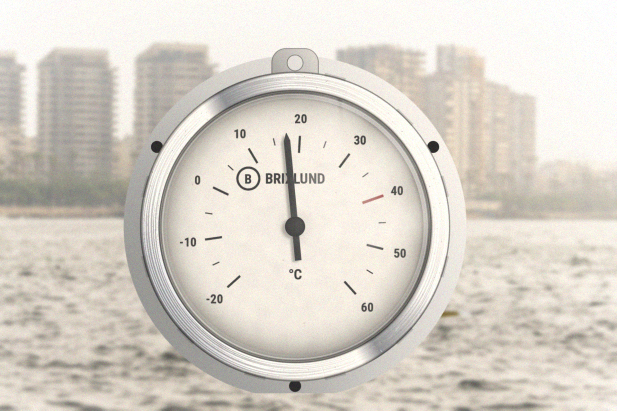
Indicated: 17.5,°C
